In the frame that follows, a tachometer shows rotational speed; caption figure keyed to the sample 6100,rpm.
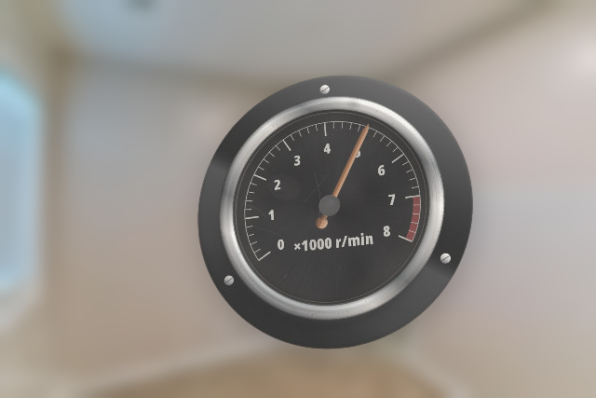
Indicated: 5000,rpm
